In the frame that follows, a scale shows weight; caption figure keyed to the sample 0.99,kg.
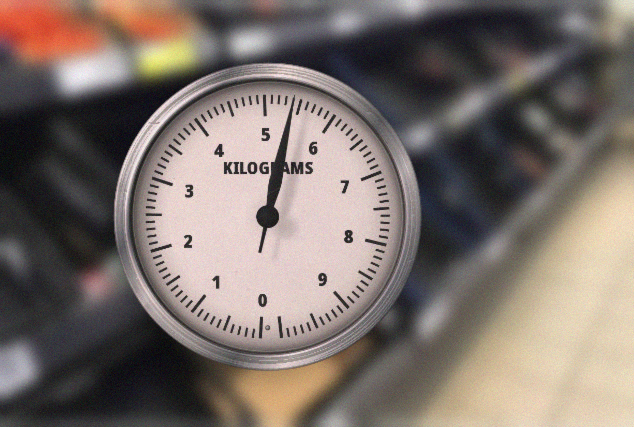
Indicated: 5.4,kg
